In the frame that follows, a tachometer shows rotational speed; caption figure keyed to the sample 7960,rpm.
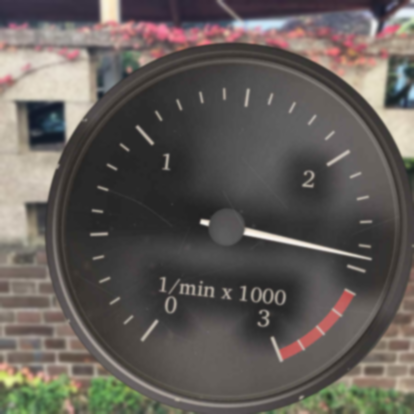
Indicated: 2450,rpm
